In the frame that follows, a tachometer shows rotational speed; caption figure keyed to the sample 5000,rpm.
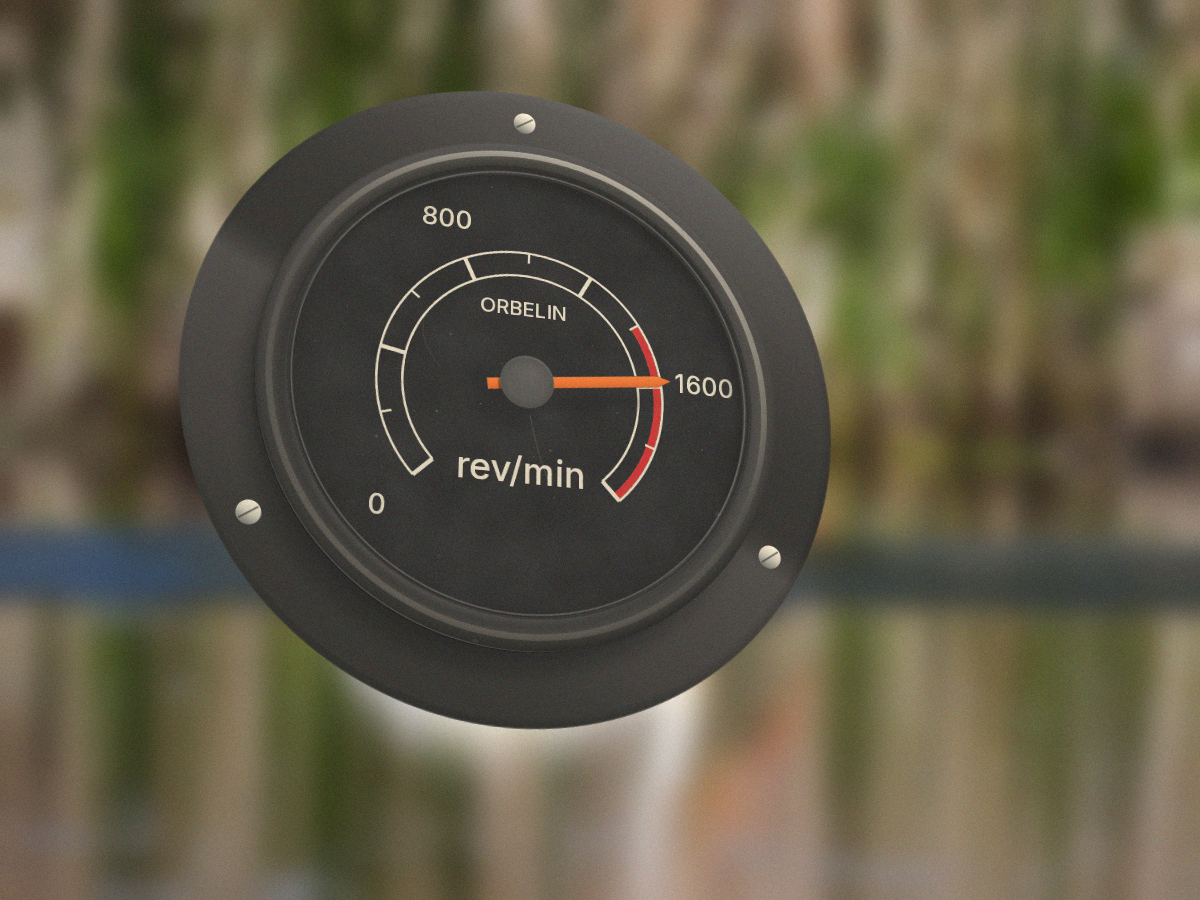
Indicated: 1600,rpm
